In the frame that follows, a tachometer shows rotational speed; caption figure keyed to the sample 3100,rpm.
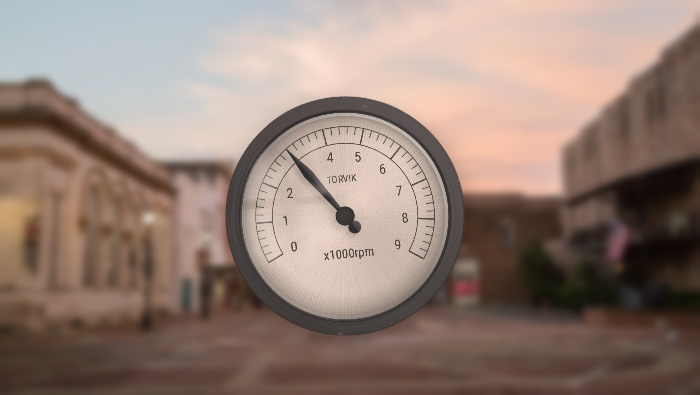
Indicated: 3000,rpm
